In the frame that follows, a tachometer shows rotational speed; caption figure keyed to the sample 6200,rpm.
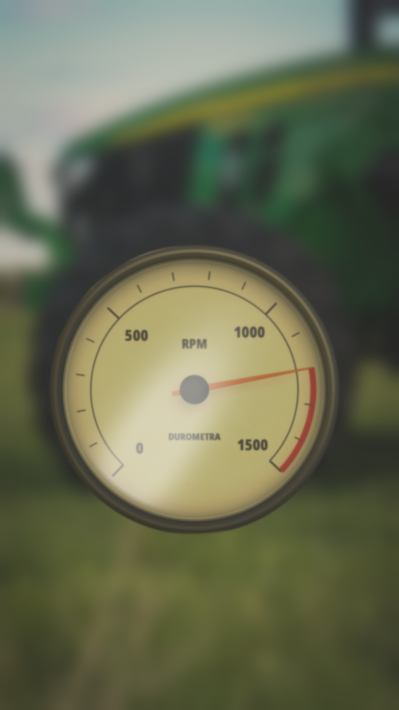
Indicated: 1200,rpm
